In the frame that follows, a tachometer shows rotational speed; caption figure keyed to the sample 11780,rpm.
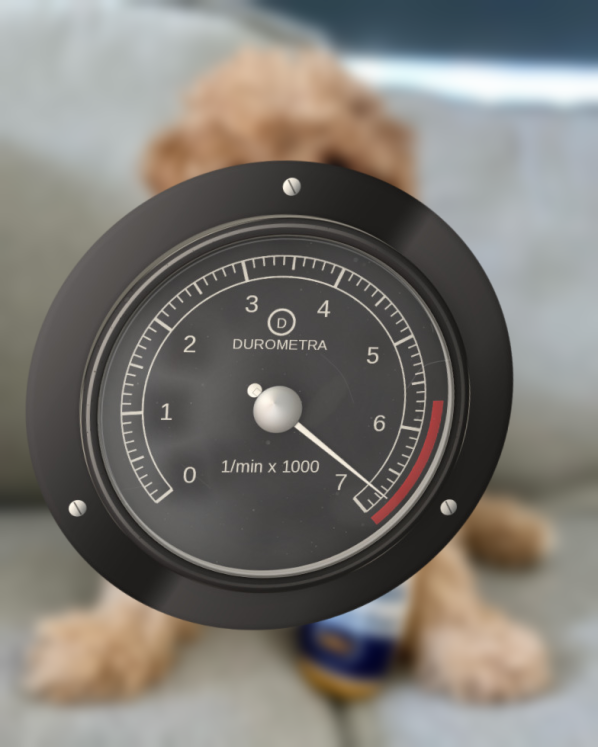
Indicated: 6750,rpm
